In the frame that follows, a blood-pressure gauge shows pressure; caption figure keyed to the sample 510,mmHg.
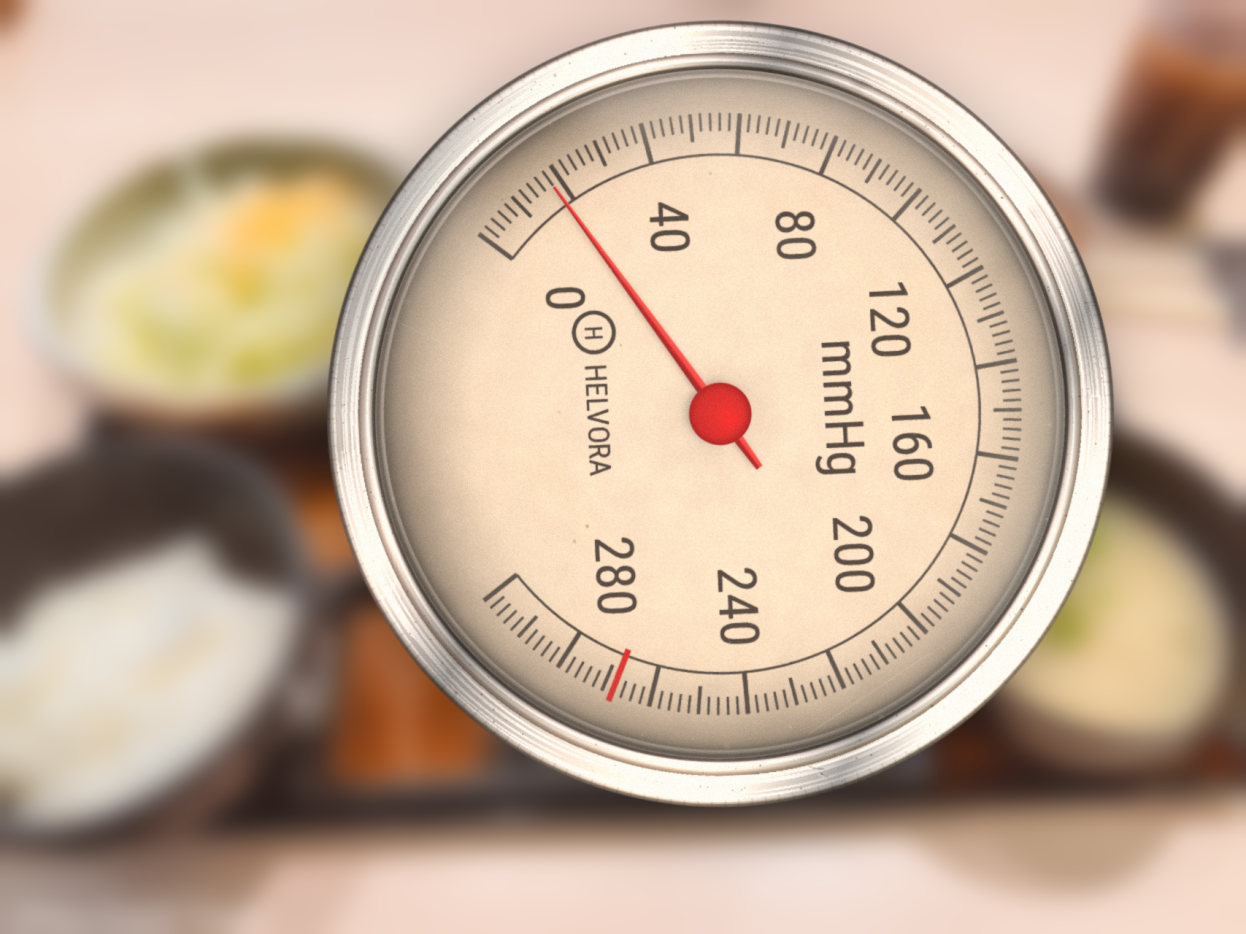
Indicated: 18,mmHg
